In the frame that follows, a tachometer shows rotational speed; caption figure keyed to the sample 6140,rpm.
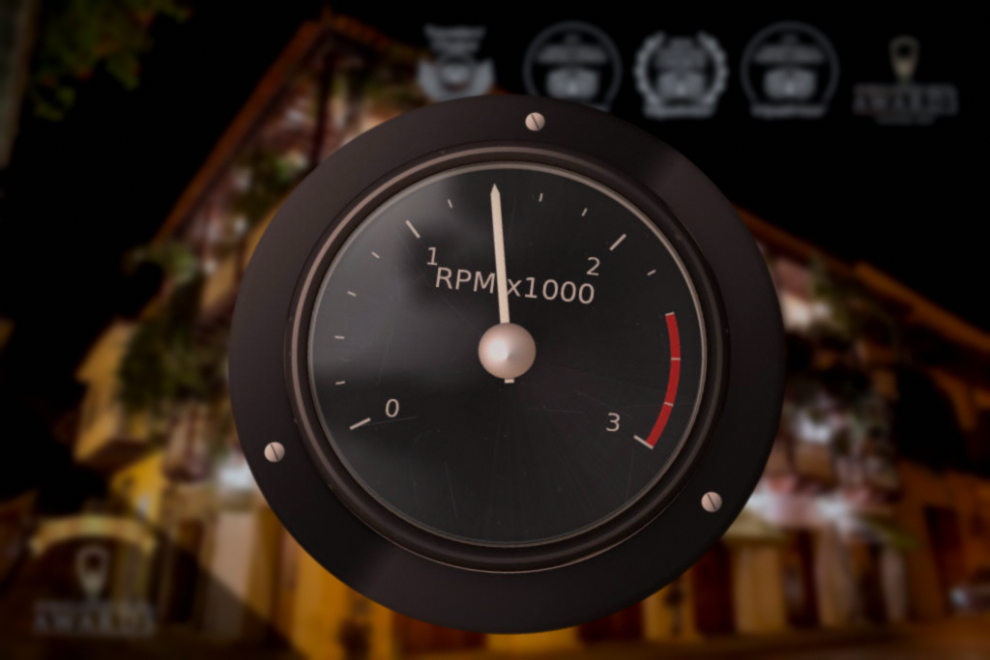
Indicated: 1400,rpm
